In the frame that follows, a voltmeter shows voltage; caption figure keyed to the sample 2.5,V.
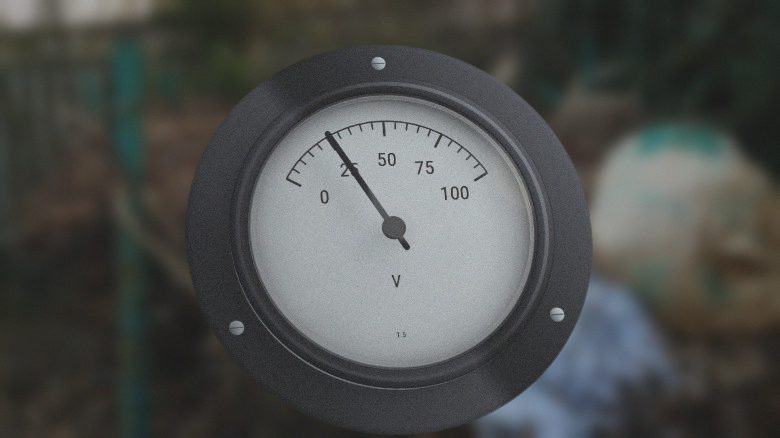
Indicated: 25,V
